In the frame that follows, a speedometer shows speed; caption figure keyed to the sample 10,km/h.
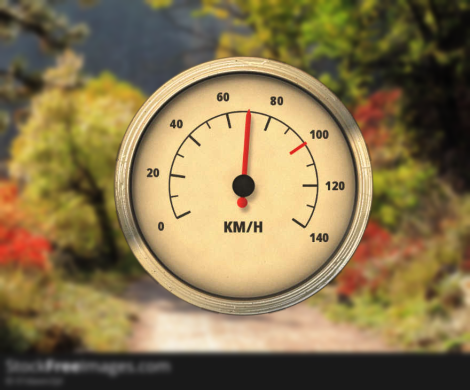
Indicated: 70,km/h
